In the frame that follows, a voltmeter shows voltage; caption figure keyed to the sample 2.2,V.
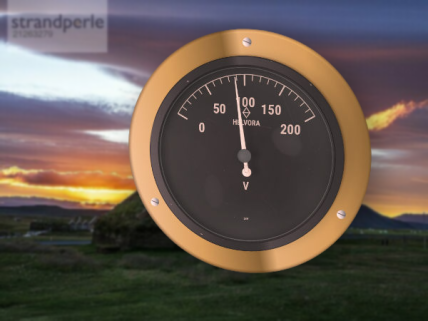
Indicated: 90,V
